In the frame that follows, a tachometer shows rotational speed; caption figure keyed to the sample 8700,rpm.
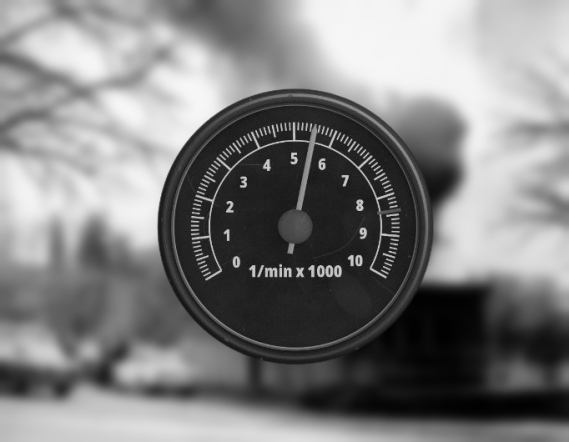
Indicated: 5500,rpm
